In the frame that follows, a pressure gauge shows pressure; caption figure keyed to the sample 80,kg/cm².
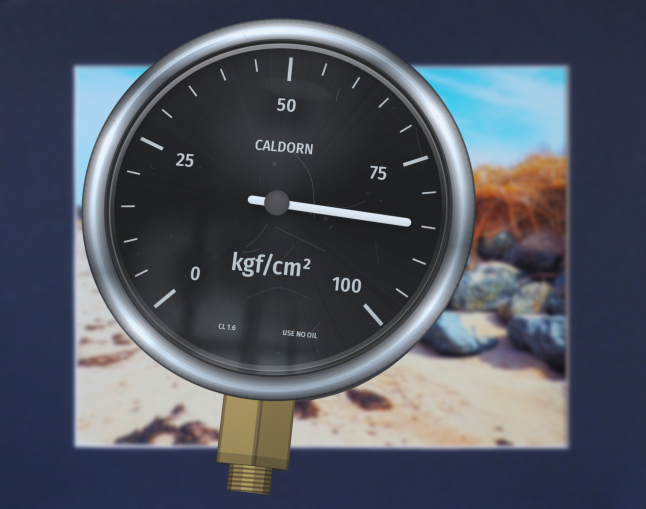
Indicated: 85,kg/cm²
